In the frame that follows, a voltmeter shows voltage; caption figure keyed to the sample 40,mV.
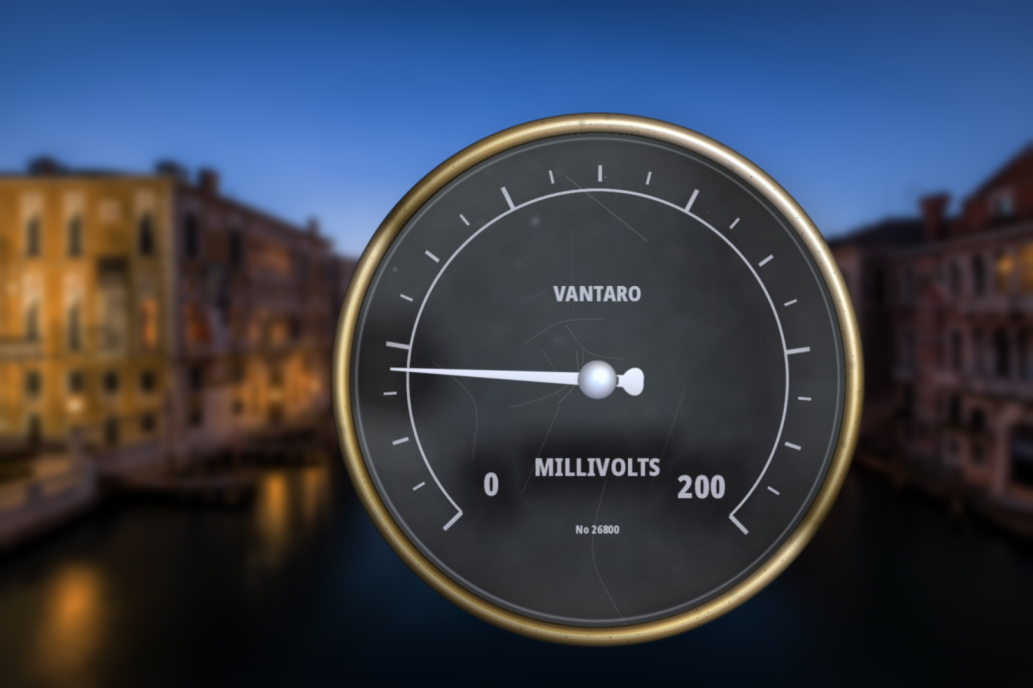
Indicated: 35,mV
